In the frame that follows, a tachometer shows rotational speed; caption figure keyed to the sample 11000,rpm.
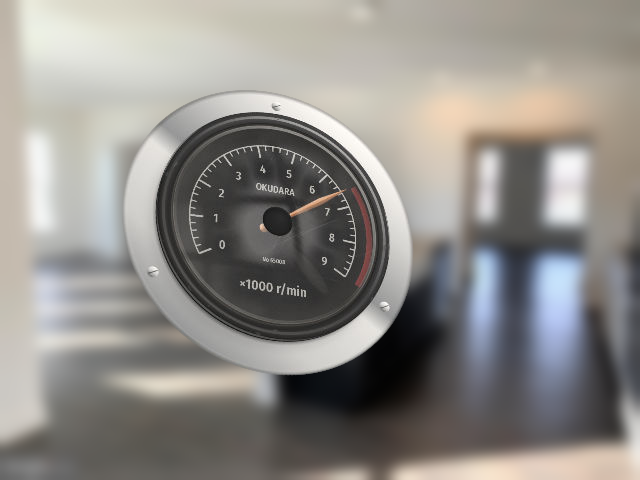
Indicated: 6600,rpm
